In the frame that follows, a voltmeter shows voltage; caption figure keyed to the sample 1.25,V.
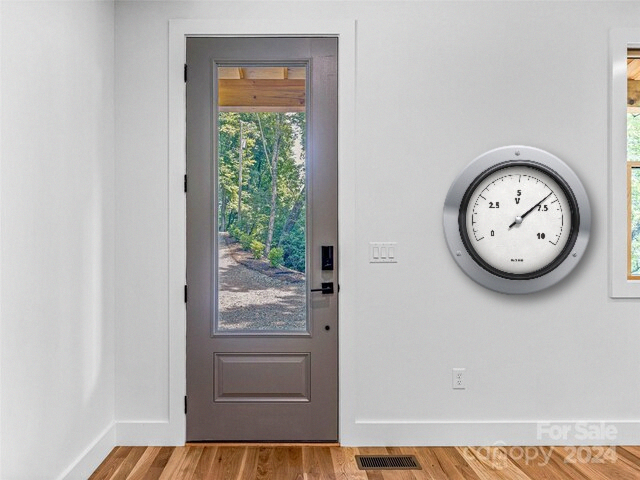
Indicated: 7,V
